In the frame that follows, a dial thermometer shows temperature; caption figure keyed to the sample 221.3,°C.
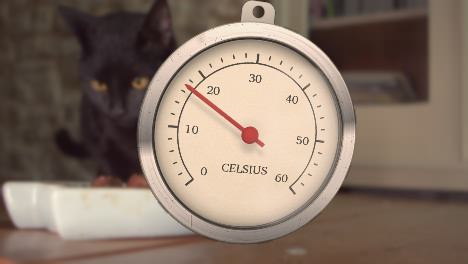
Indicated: 17,°C
